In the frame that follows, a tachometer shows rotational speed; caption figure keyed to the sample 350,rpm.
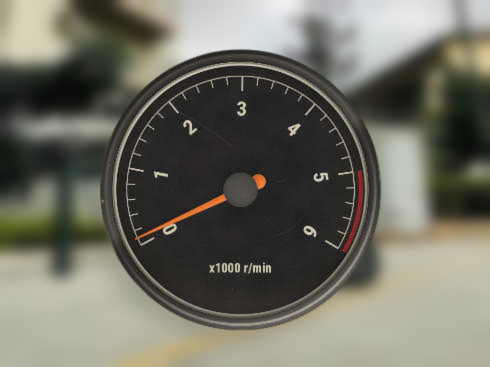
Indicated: 100,rpm
